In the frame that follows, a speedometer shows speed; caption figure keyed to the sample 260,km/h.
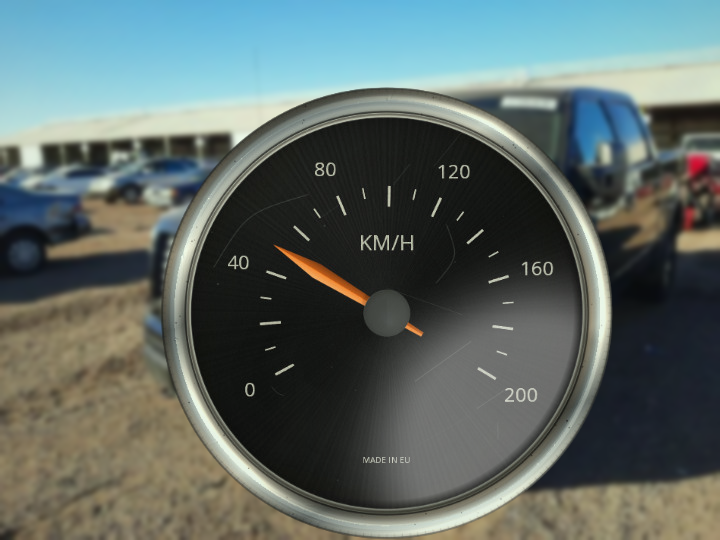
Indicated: 50,km/h
